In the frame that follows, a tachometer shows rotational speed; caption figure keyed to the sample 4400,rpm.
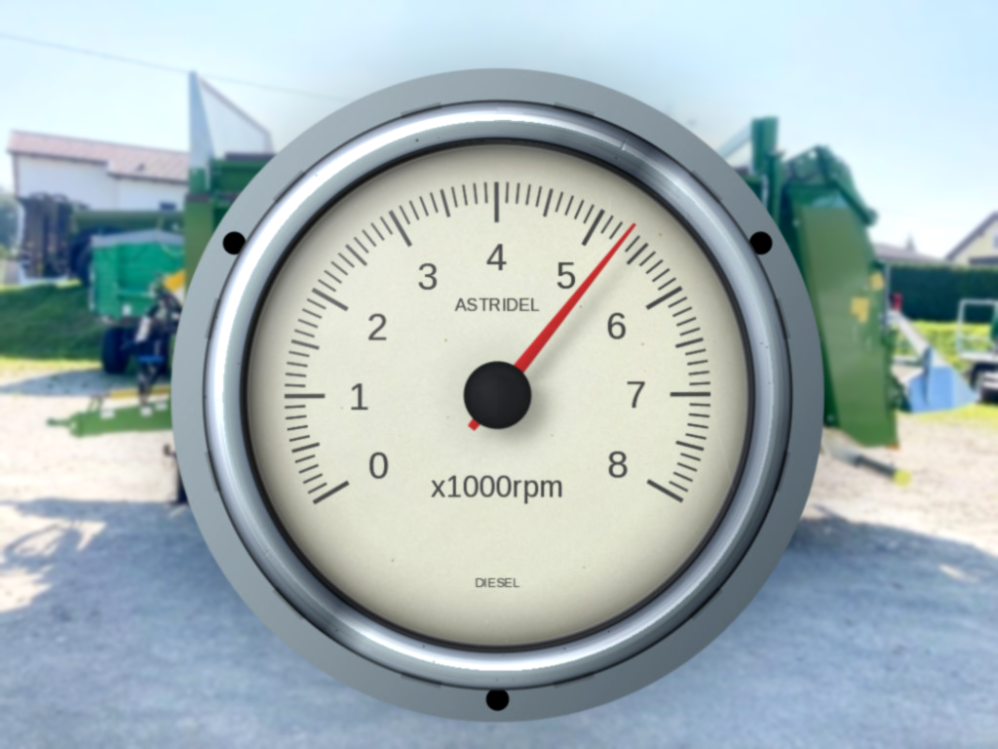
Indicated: 5300,rpm
